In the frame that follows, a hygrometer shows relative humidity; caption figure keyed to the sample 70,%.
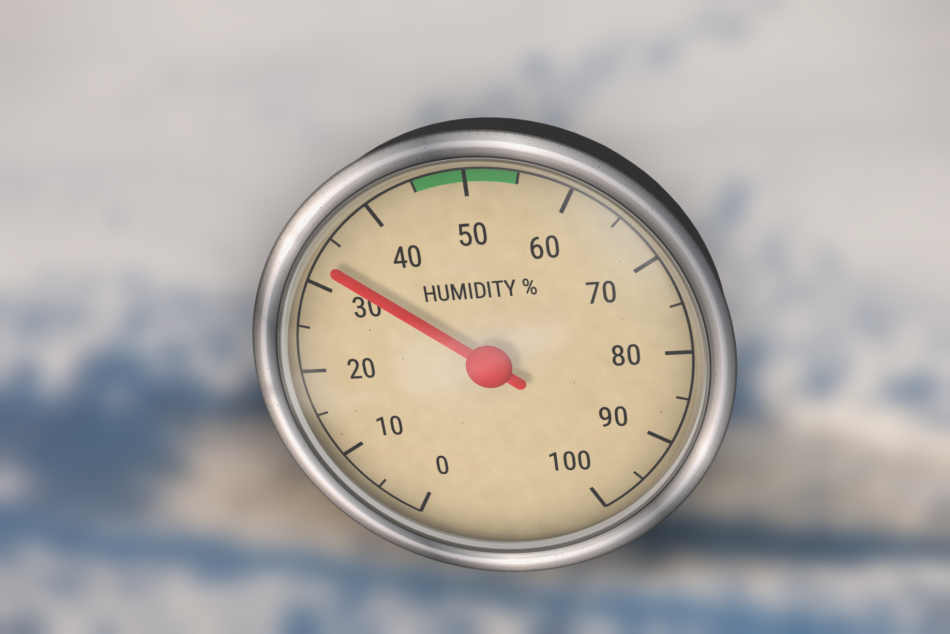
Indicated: 32.5,%
